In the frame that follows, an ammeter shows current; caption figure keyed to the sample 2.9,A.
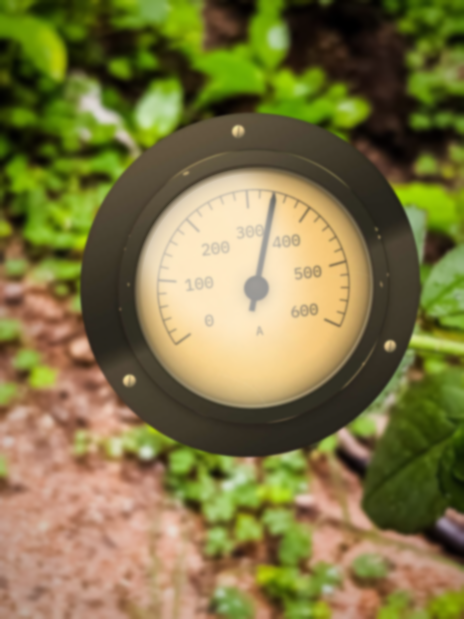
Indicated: 340,A
